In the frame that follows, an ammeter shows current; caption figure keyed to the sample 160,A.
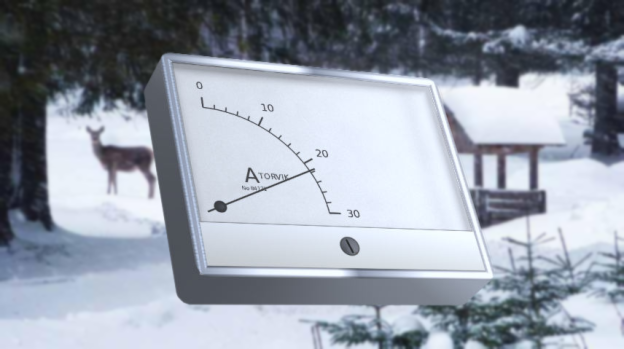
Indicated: 22,A
